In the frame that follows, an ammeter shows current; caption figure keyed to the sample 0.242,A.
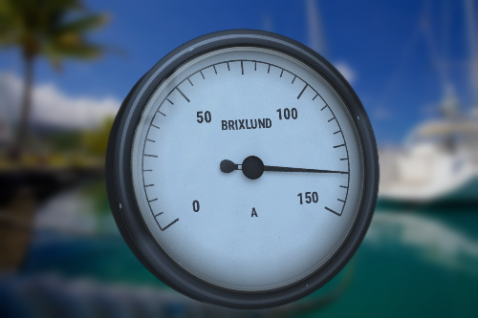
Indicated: 135,A
